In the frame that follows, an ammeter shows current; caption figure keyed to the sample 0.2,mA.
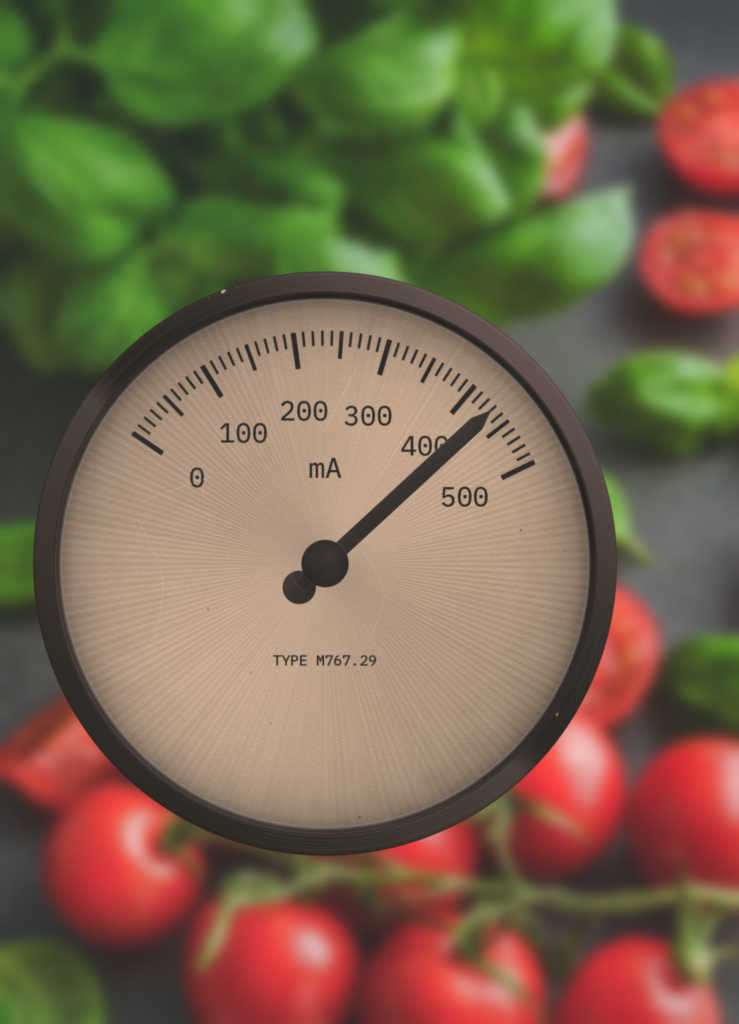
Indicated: 430,mA
